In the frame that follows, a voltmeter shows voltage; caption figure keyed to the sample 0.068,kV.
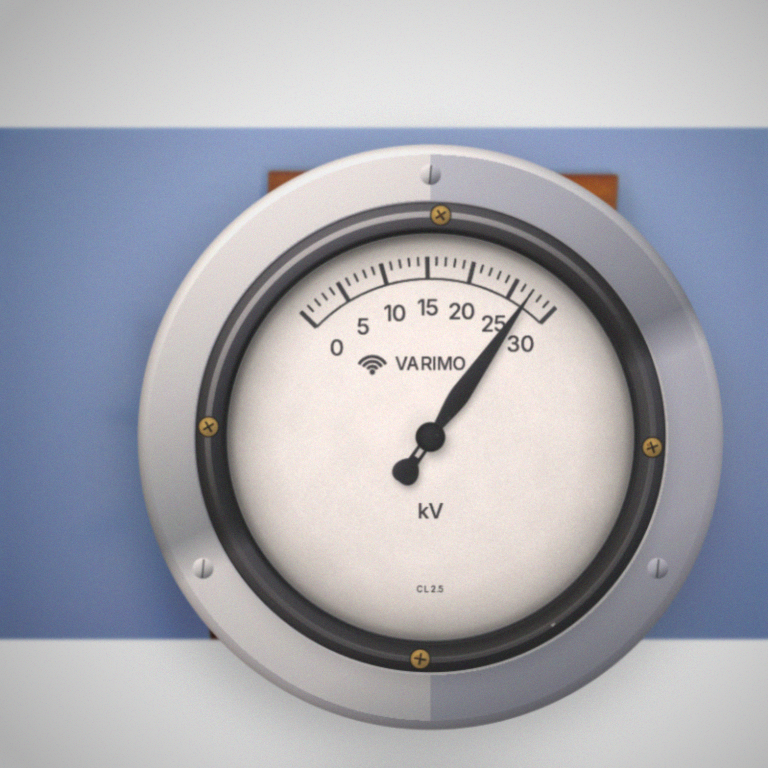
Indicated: 27,kV
